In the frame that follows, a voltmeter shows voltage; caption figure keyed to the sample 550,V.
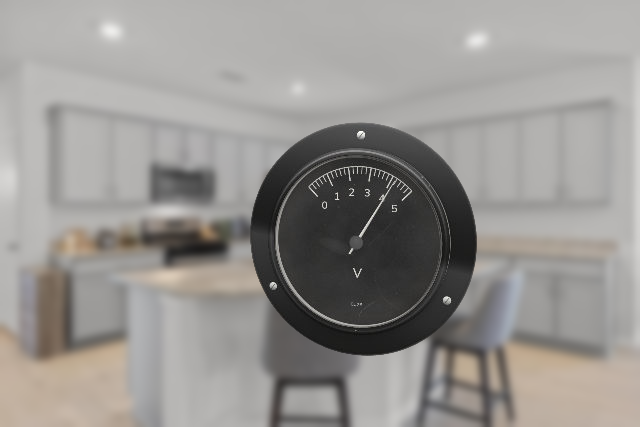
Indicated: 4.2,V
